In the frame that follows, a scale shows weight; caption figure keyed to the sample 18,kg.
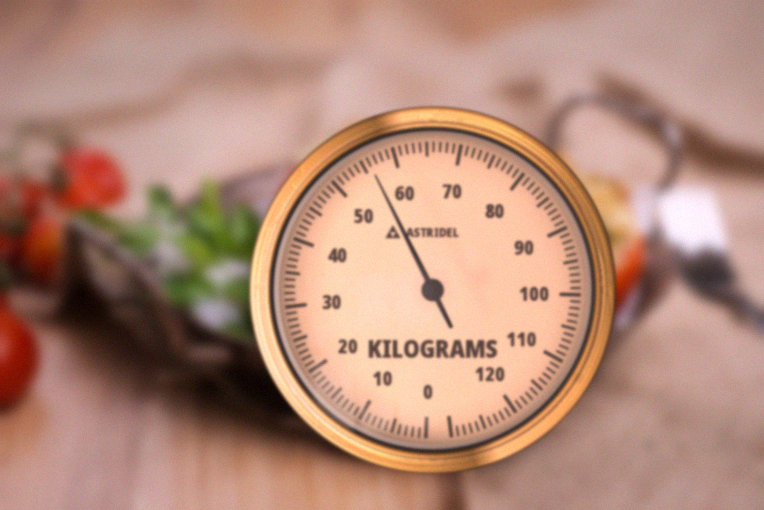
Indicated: 56,kg
